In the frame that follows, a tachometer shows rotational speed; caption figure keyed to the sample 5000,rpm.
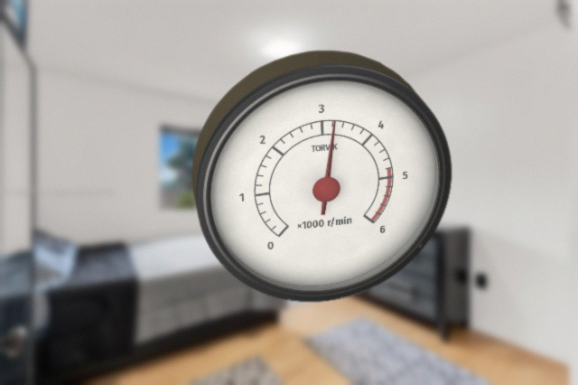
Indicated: 3200,rpm
